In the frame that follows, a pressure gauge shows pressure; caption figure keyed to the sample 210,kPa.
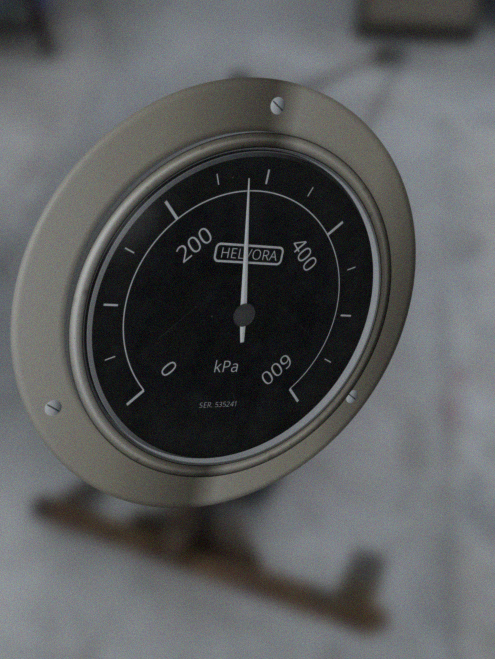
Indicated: 275,kPa
